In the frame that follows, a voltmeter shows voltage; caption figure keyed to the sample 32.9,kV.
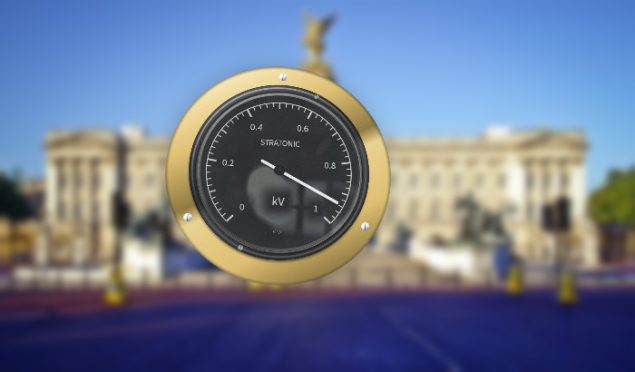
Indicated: 0.94,kV
